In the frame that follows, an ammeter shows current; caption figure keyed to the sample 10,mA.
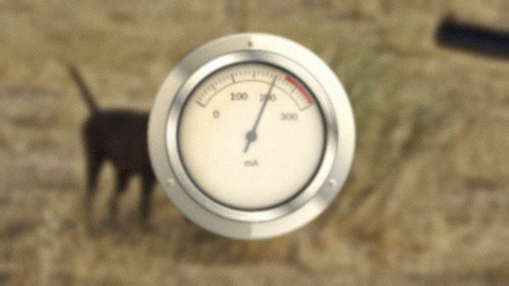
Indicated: 200,mA
